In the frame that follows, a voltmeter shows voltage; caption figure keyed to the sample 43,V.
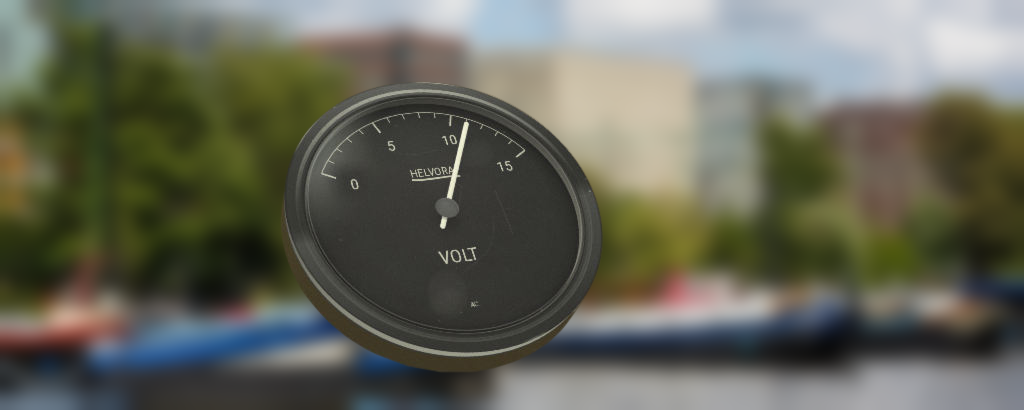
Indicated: 11,V
